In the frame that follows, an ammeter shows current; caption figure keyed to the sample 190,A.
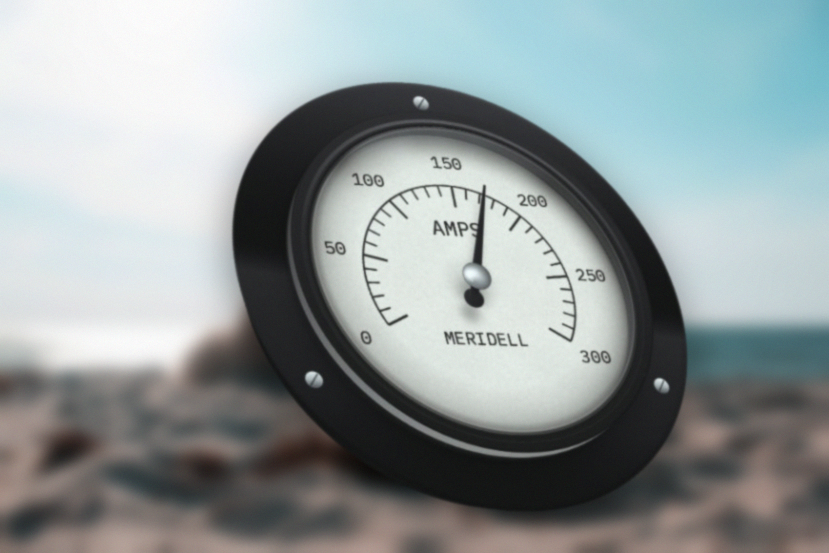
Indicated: 170,A
